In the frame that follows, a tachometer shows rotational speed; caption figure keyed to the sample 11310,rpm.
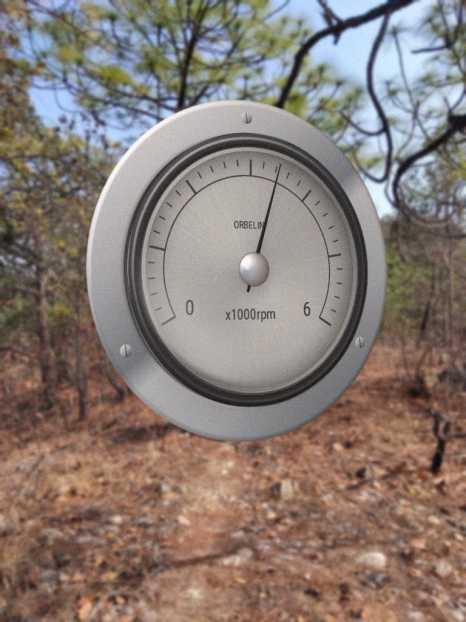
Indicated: 3400,rpm
